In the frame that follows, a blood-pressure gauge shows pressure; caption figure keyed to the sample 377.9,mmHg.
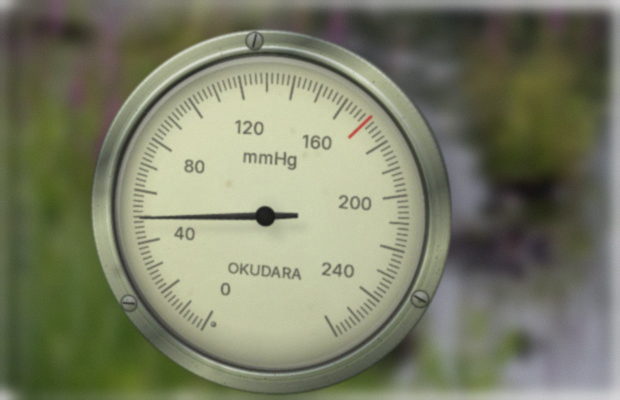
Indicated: 50,mmHg
